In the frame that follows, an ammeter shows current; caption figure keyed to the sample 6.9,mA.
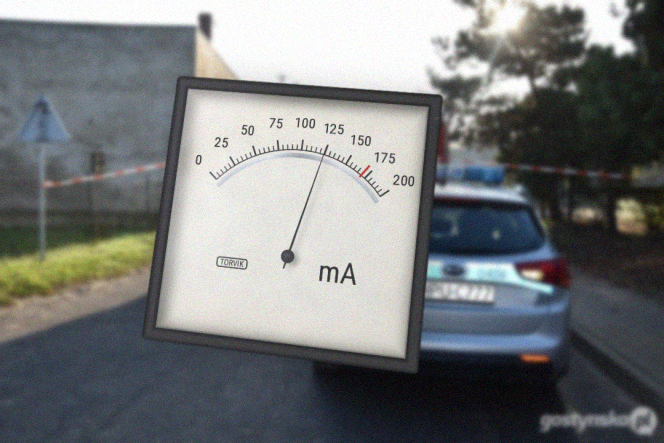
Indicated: 125,mA
